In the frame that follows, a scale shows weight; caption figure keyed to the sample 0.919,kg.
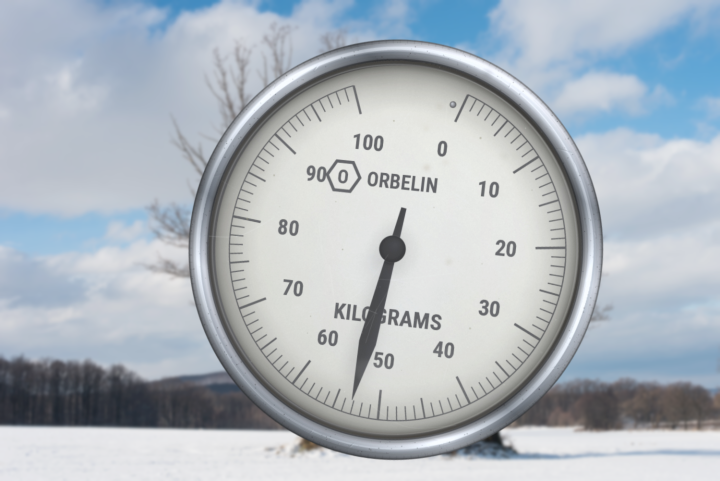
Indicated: 53,kg
